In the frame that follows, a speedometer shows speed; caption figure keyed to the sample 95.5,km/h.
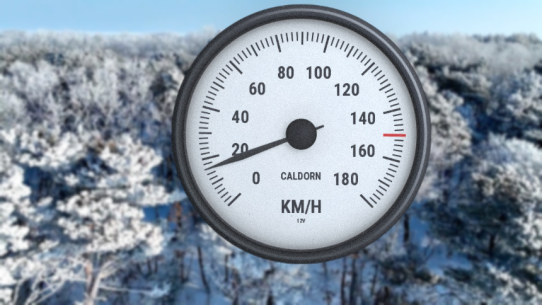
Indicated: 16,km/h
